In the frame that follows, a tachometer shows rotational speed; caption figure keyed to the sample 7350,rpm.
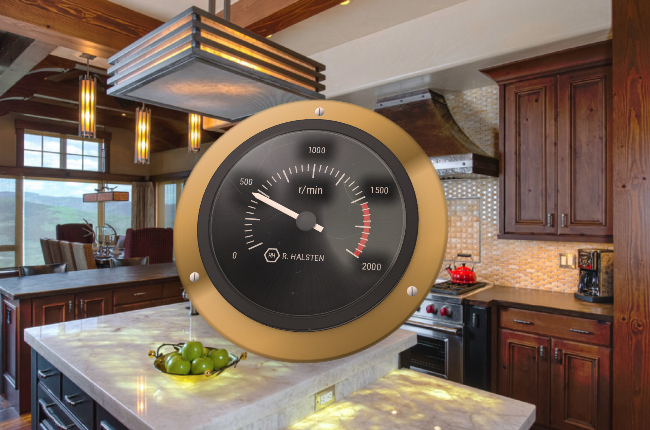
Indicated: 450,rpm
